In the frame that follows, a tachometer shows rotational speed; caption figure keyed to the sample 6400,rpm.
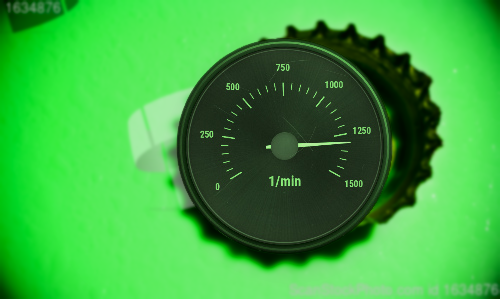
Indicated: 1300,rpm
